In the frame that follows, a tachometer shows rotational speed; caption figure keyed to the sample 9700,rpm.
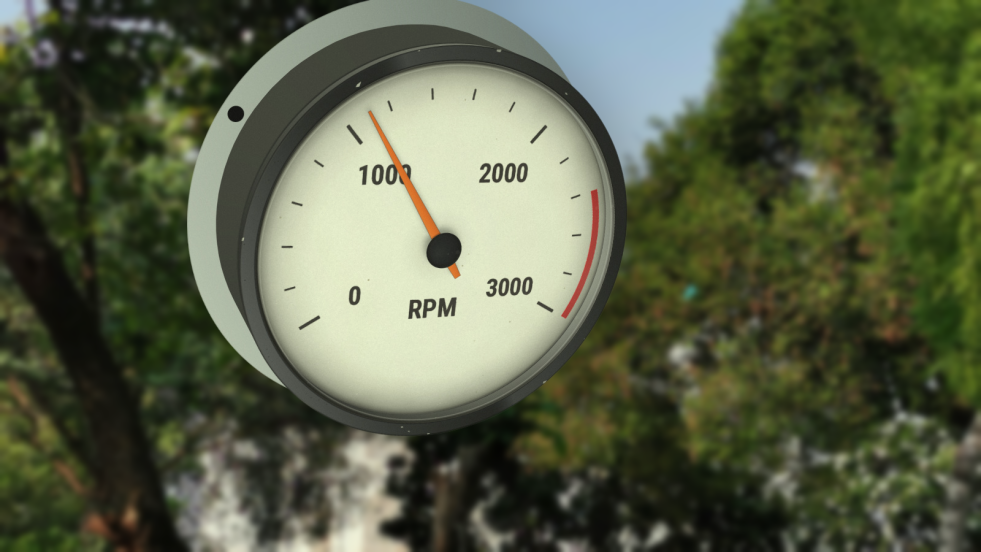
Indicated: 1100,rpm
